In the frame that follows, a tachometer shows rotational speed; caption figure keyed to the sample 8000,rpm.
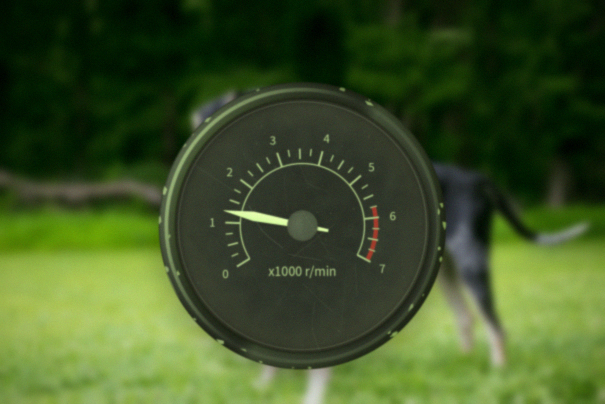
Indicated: 1250,rpm
